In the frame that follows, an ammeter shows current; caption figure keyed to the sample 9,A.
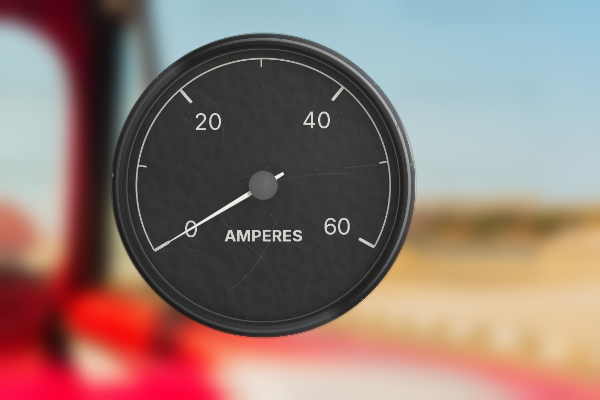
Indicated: 0,A
